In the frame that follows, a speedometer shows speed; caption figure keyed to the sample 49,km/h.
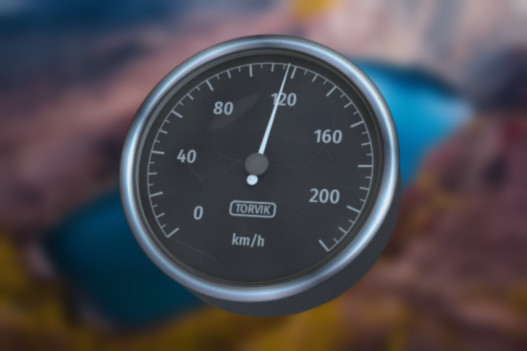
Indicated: 117.5,km/h
